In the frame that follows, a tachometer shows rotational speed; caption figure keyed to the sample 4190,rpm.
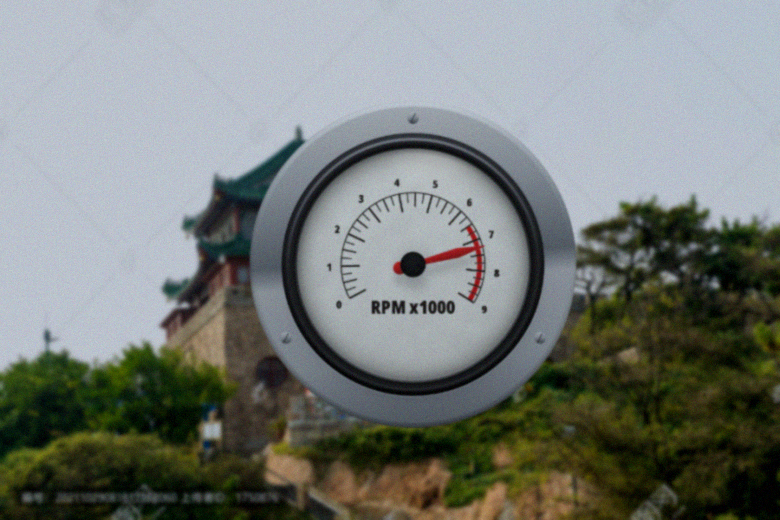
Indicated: 7250,rpm
